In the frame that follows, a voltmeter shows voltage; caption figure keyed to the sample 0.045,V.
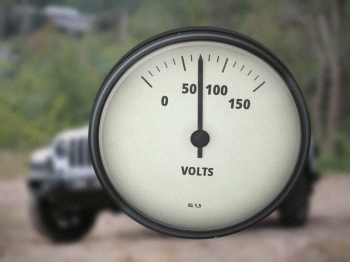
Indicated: 70,V
